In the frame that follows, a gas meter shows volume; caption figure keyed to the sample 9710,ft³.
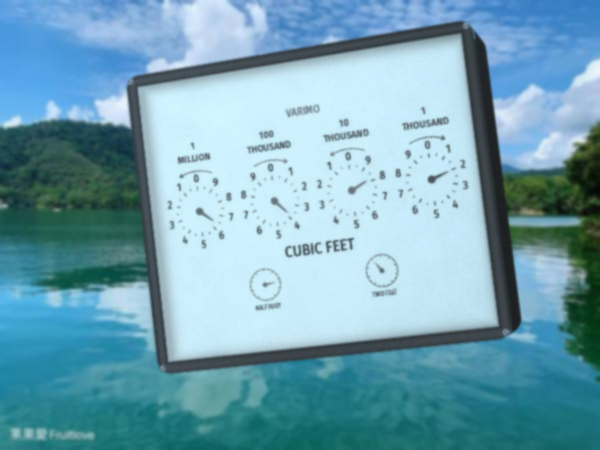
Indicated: 638200,ft³
